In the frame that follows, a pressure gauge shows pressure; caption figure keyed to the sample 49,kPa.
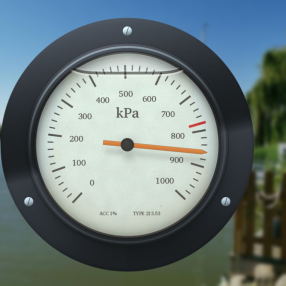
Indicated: 860,kPa
